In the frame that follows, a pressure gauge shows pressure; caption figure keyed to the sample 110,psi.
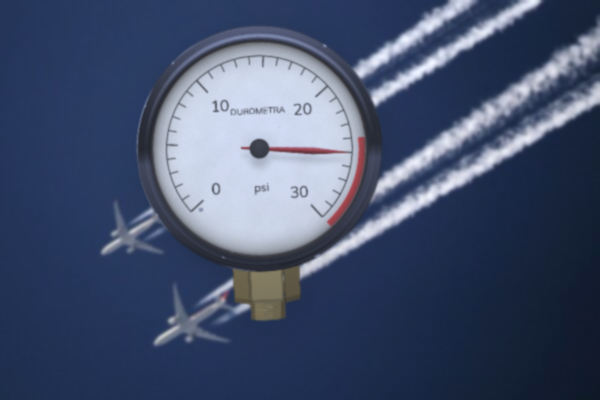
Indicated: 25,psi
